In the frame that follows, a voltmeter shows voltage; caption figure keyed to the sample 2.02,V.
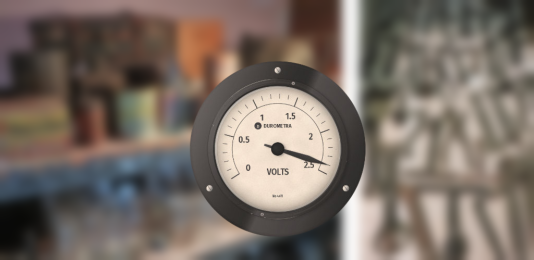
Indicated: 2.4,V
